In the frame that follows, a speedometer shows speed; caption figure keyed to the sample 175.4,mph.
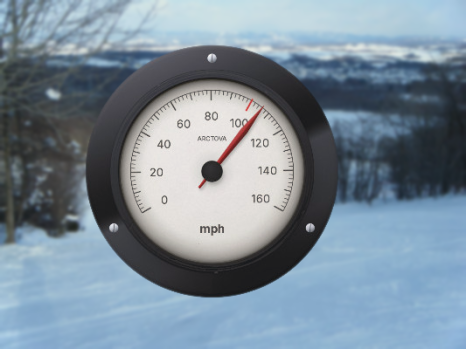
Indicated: 106,mph
